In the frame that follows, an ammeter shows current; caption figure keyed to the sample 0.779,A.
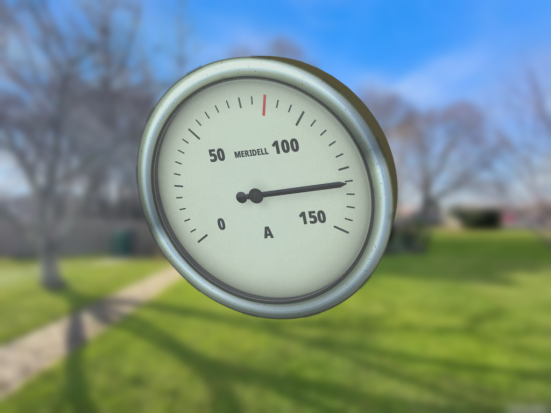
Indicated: 130,A
